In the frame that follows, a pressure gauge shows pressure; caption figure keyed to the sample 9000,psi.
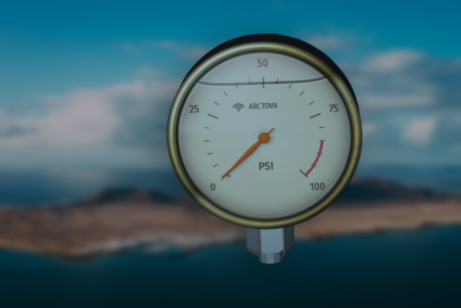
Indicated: 0,psi
